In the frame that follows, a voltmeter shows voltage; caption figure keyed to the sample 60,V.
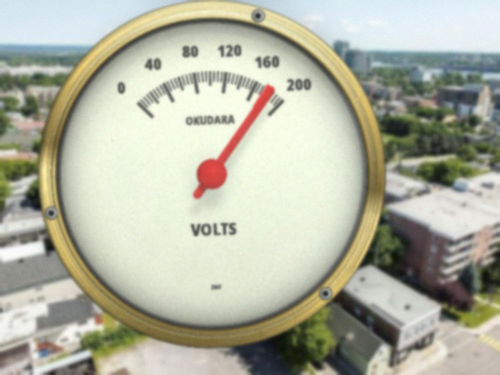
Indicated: 180,V
